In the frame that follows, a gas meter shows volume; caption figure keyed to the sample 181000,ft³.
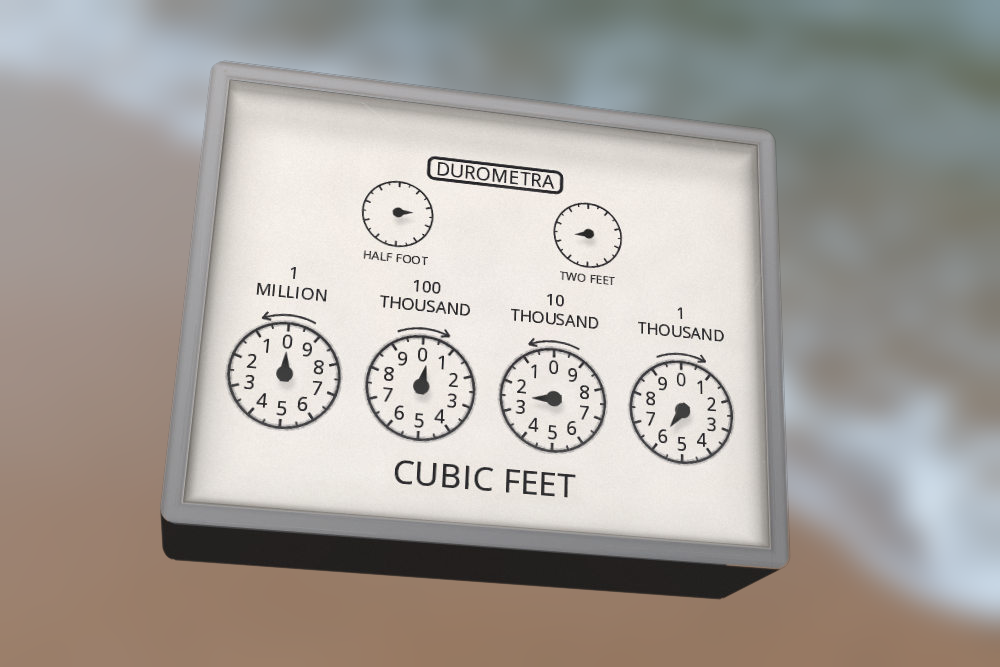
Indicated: 2600,ft³
